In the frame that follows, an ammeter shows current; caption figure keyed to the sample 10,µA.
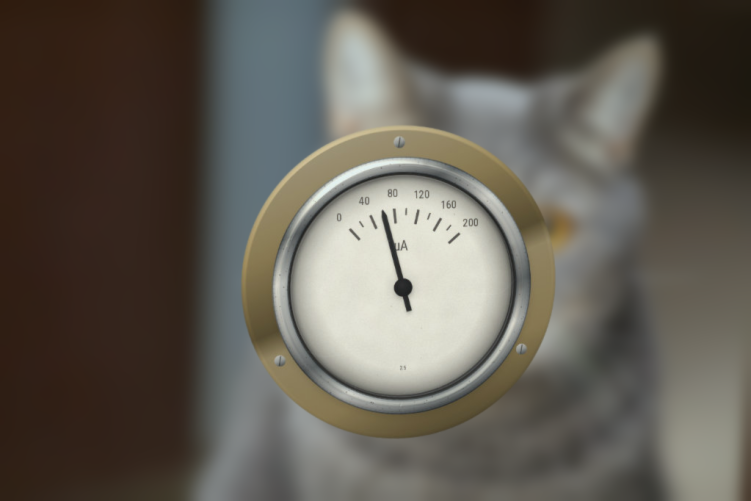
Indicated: 60,µA
